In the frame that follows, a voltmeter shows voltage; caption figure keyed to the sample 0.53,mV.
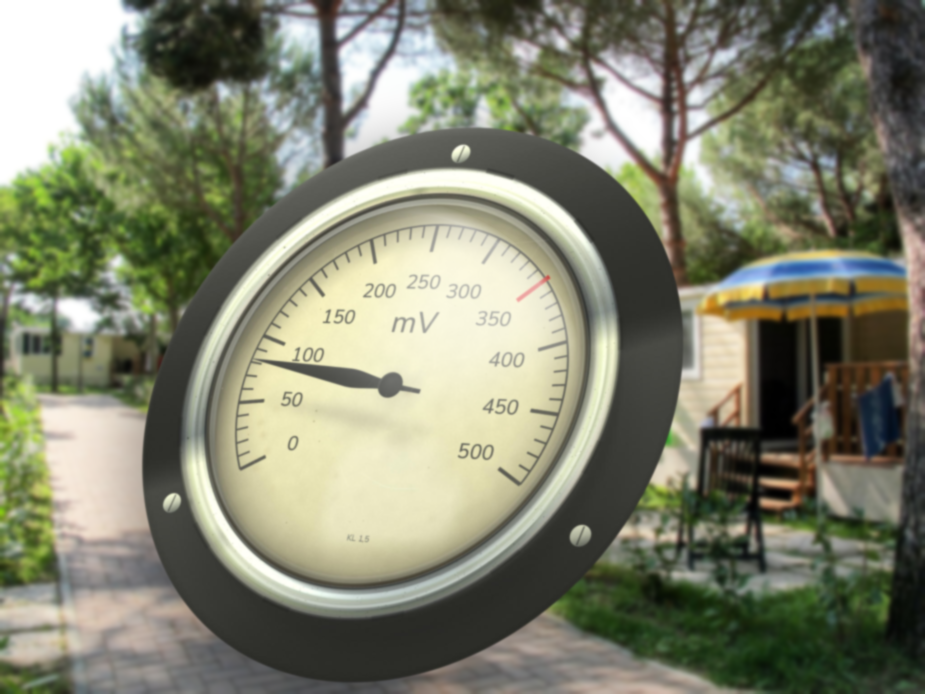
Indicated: 80,mV
